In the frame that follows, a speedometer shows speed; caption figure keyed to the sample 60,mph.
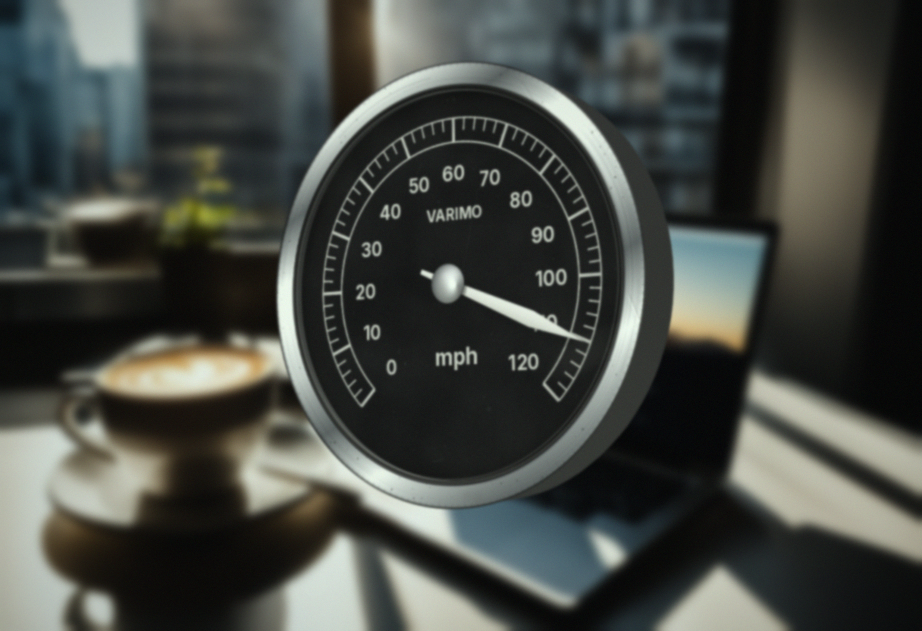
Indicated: 110,mph
